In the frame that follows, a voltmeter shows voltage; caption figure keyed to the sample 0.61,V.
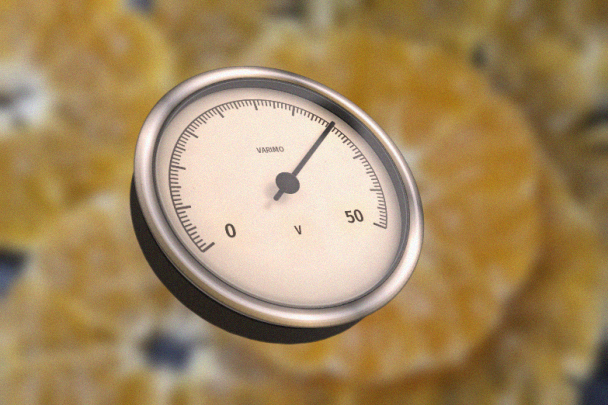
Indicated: 35,V
